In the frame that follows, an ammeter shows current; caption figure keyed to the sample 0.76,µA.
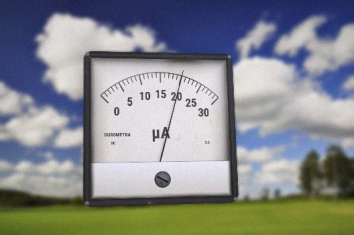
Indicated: 20,µA
